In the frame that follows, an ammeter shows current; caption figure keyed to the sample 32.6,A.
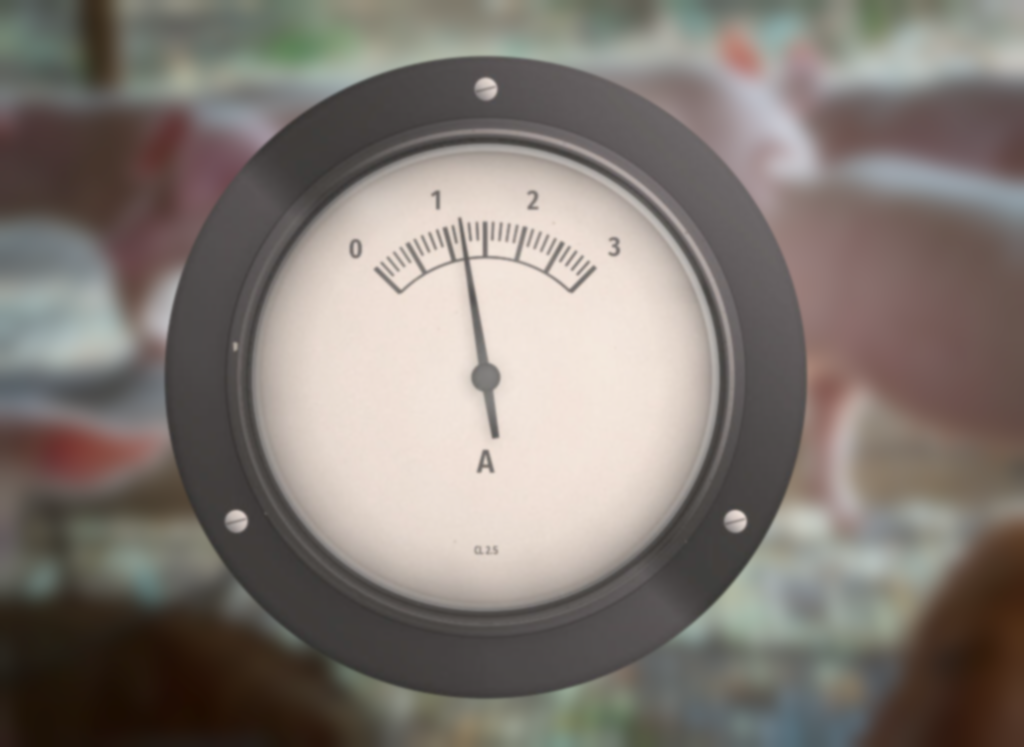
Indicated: 1.2,A
